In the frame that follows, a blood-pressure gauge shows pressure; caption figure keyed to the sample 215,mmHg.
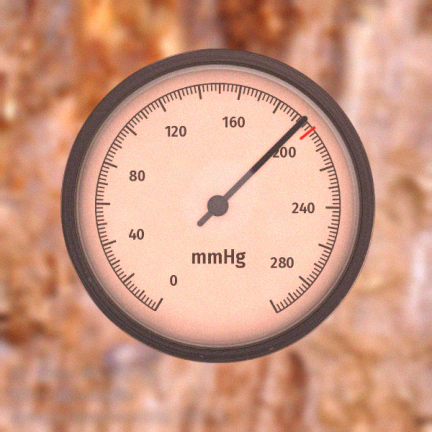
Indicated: 194,mmHg
